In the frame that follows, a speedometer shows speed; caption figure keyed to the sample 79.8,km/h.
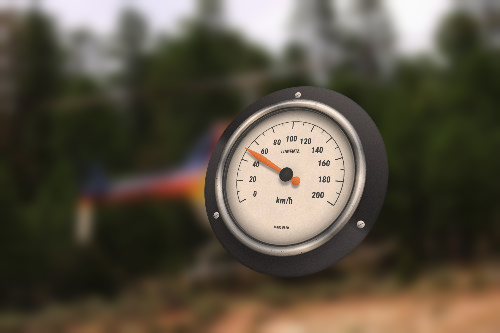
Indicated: 50,km/h
